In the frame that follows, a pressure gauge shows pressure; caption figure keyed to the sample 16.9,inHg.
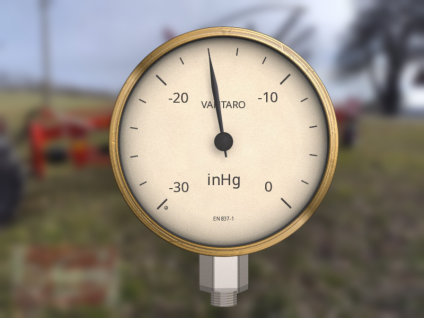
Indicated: -16,inHg
